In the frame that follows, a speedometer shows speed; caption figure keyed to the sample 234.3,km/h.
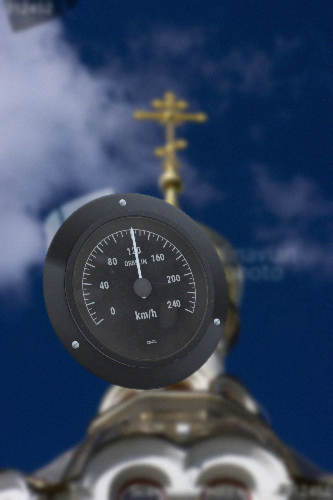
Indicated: 120,km/h
